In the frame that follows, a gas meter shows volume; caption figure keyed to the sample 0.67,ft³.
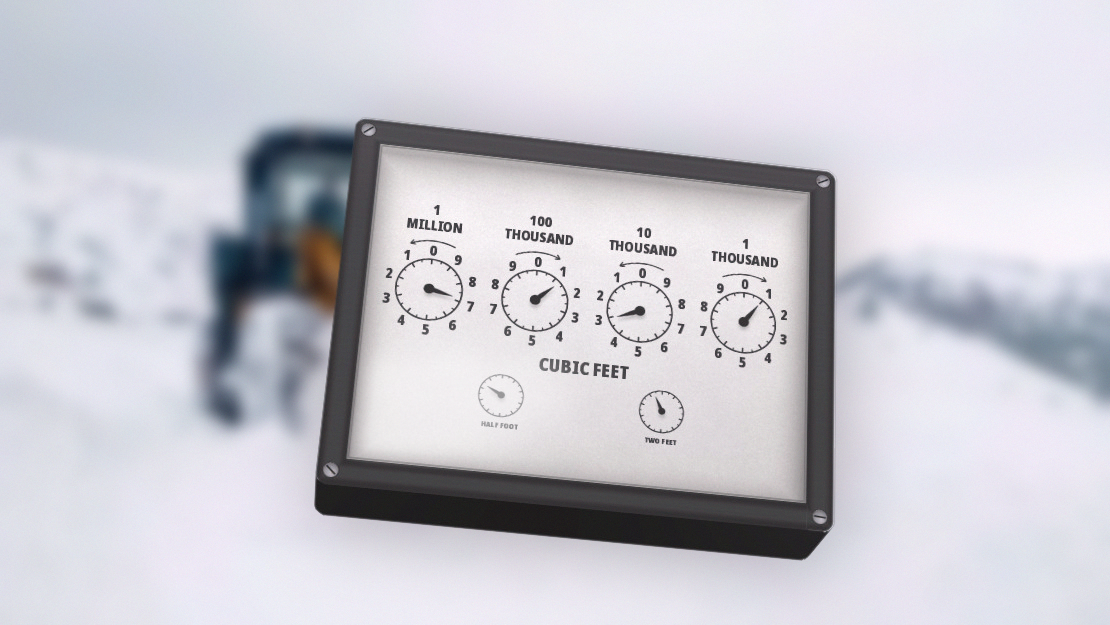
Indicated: 713100,ft³
